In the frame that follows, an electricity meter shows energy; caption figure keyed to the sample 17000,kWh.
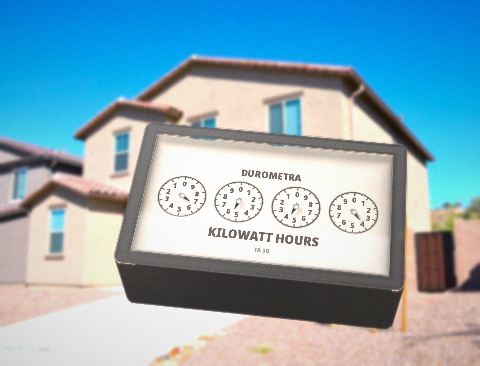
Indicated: 6544,kWh
